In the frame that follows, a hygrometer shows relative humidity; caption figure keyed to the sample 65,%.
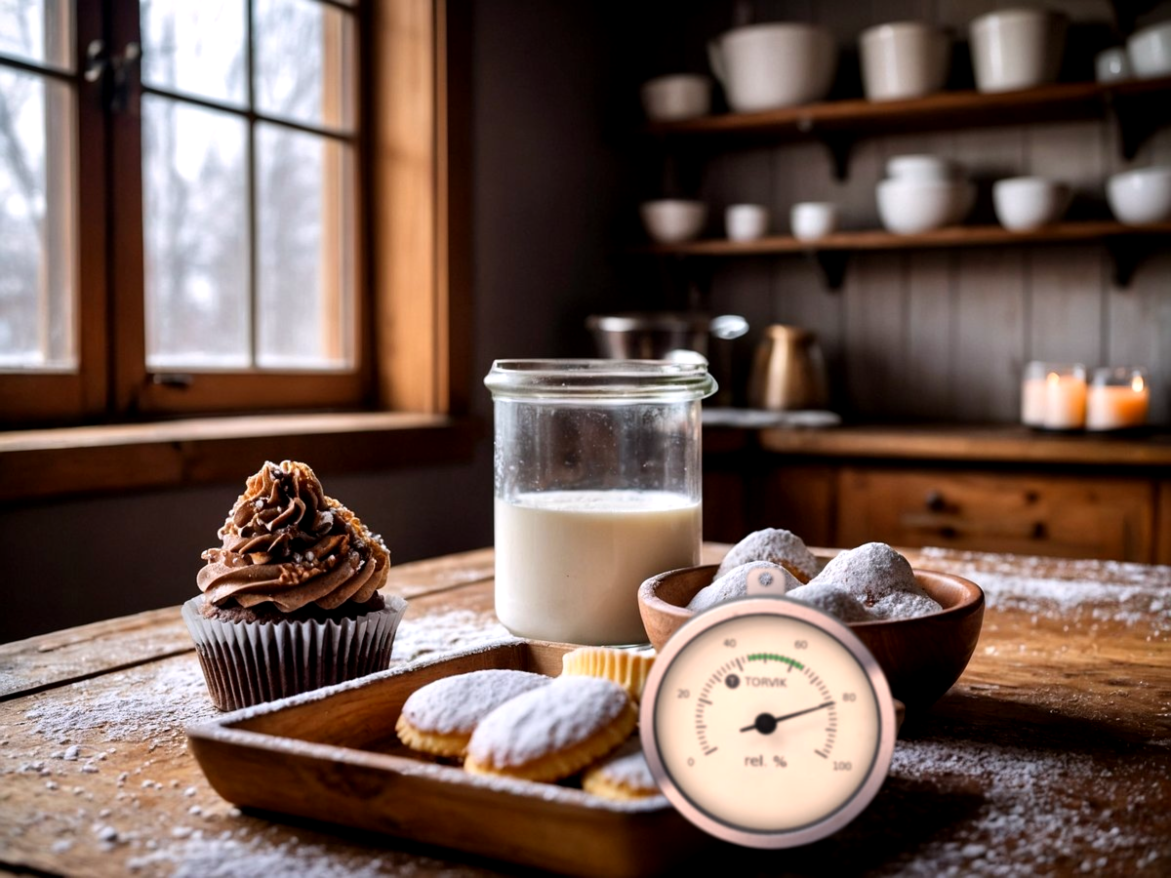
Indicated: 80,%
